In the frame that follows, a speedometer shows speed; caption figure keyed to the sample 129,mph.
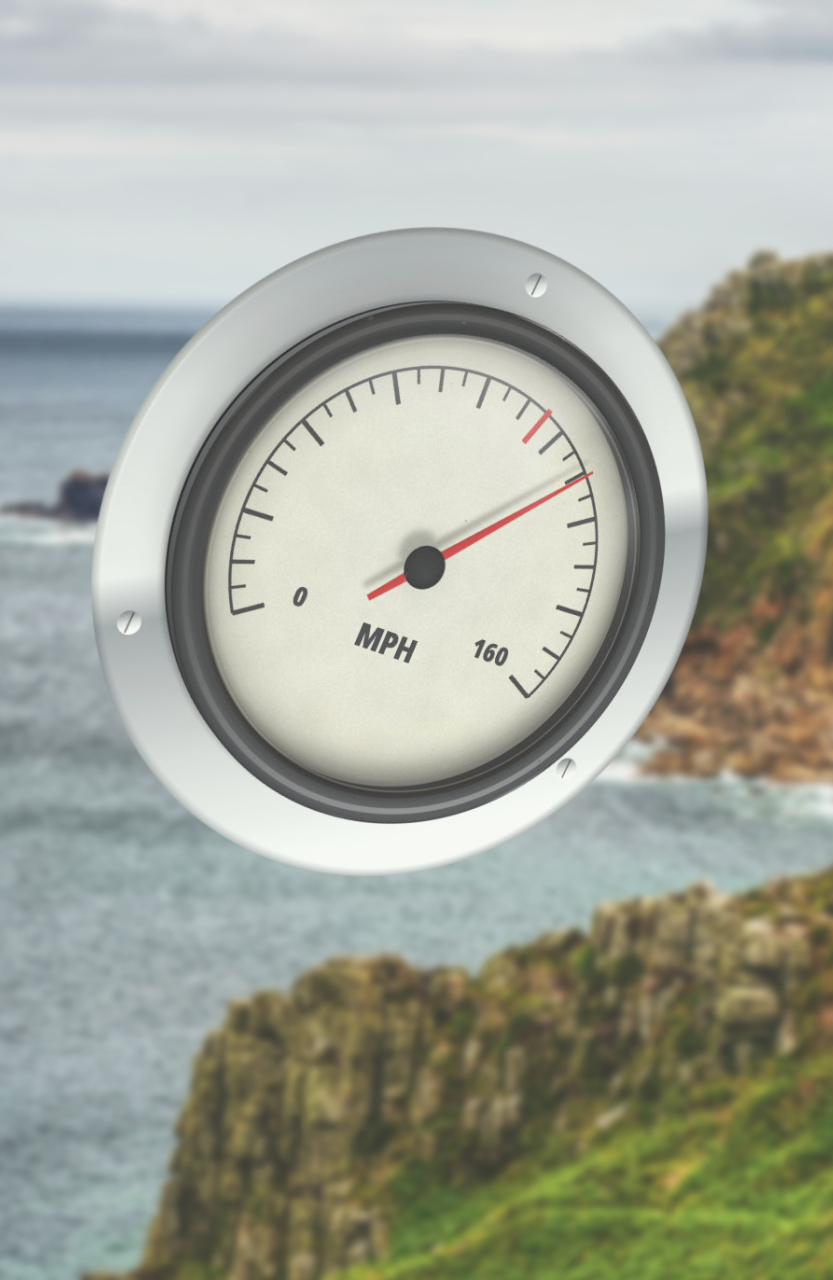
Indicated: 110,mph
